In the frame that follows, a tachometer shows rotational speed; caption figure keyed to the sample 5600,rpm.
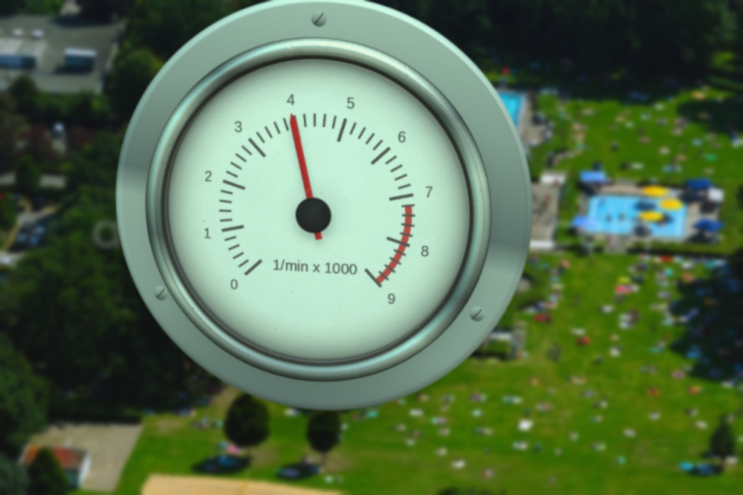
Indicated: 4000,rpm
